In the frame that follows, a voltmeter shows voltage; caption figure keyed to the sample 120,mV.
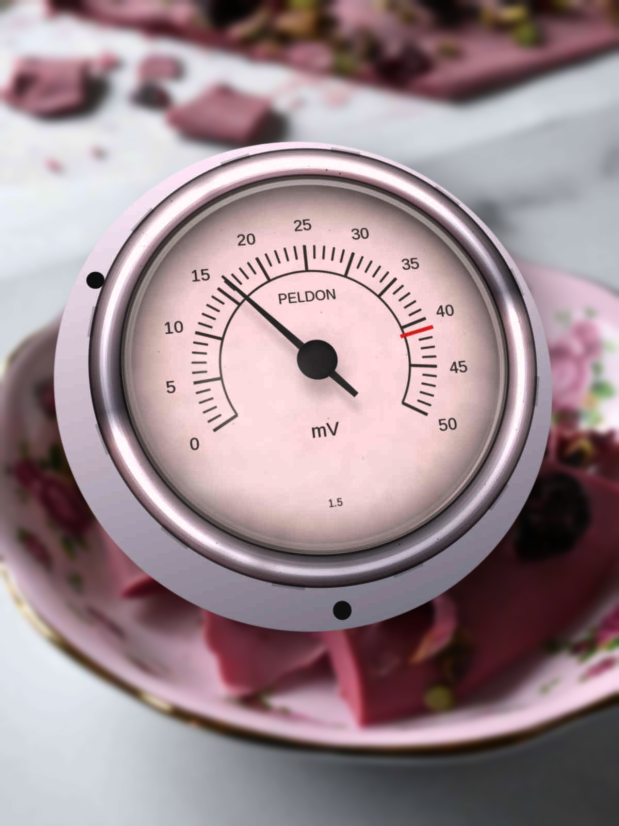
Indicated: 16,mV
